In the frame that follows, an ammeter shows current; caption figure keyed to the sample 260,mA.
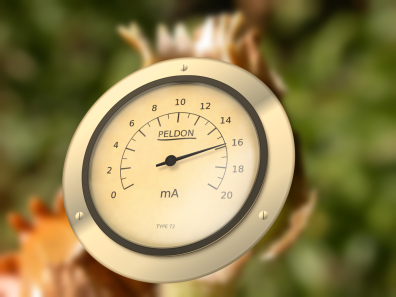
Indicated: 16,mA
